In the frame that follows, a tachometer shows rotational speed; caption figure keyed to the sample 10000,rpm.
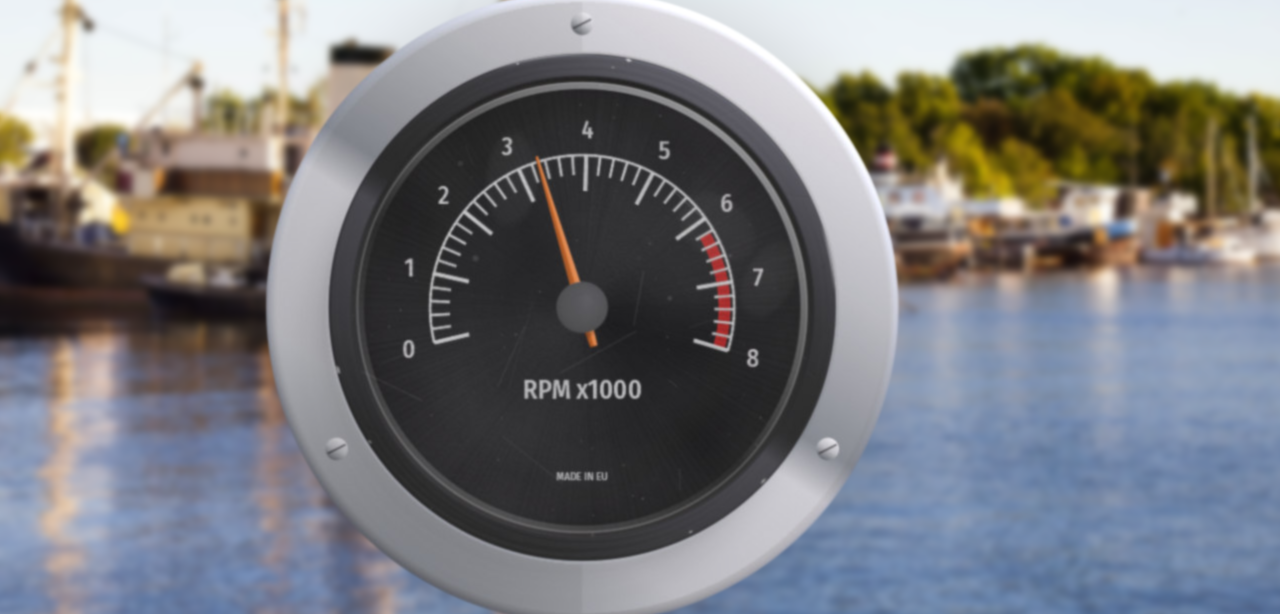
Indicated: 3300,rpm
